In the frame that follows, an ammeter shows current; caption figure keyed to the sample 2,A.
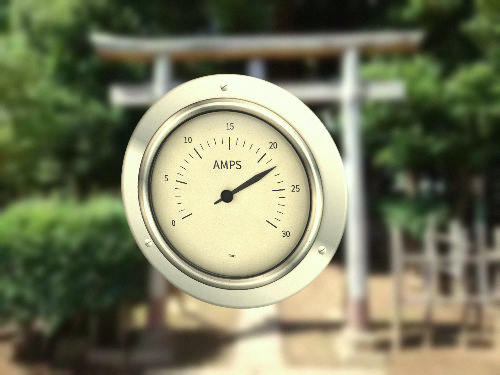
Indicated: 22,A
